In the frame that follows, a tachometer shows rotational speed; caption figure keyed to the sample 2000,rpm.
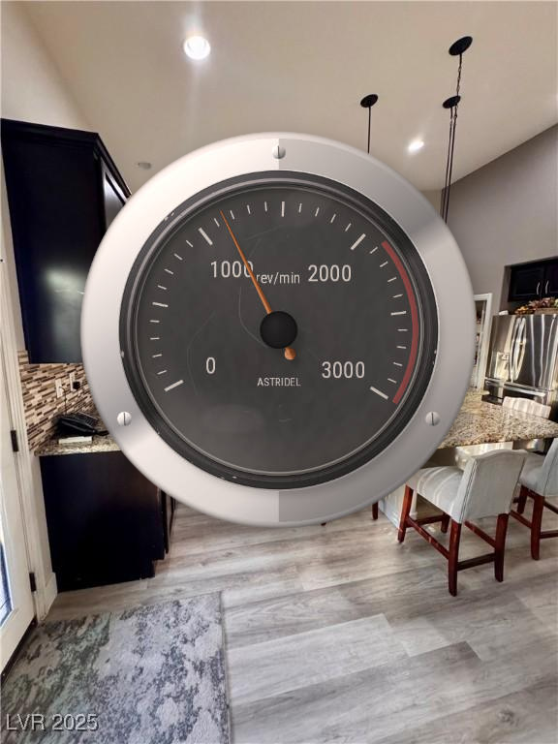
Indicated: 1150,rpm
